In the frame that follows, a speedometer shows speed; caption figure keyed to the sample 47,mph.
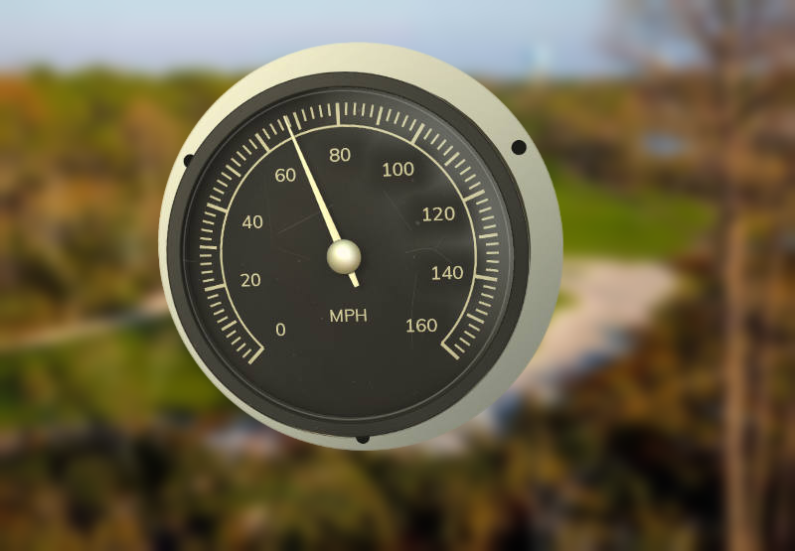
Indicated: 68,mph
